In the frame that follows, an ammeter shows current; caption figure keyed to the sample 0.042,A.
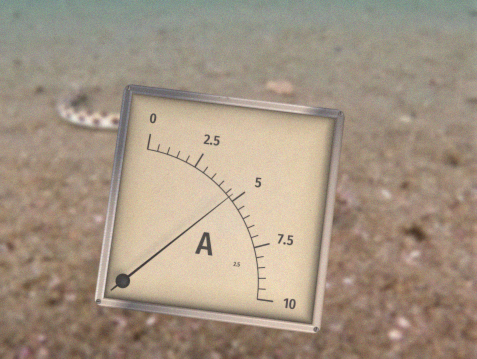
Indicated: 4.75,A
